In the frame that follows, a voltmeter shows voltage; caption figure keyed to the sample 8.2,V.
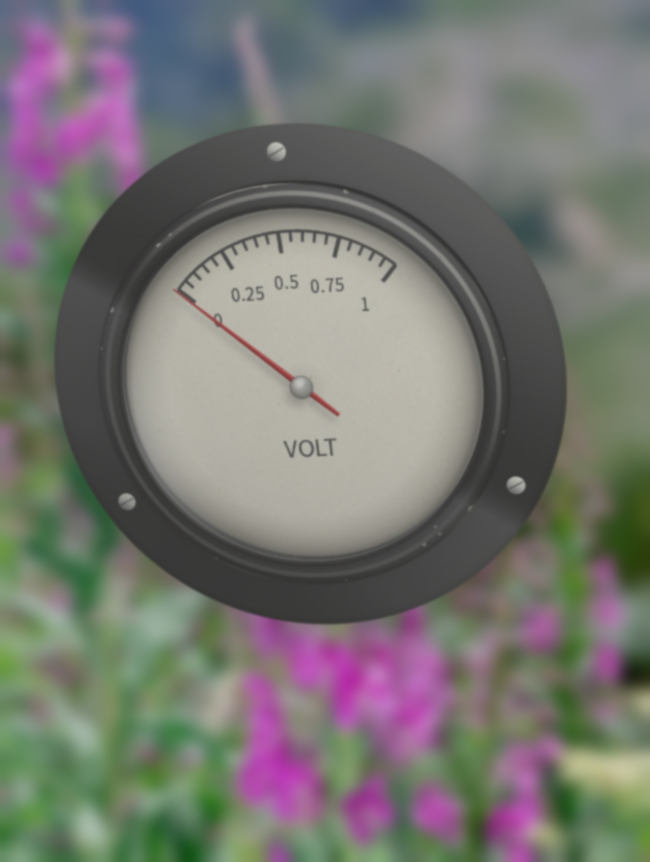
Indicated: 0,V
